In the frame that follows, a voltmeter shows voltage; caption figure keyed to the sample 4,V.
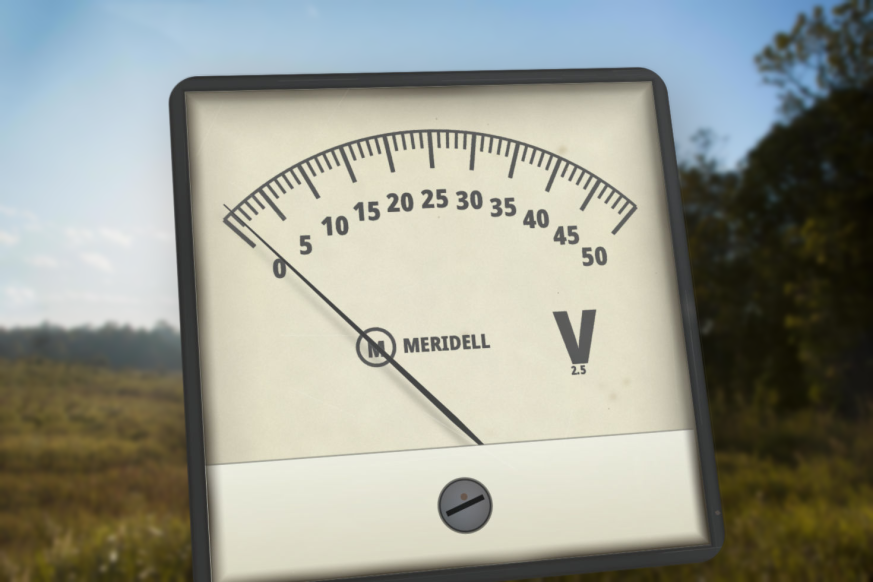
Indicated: 1,V
